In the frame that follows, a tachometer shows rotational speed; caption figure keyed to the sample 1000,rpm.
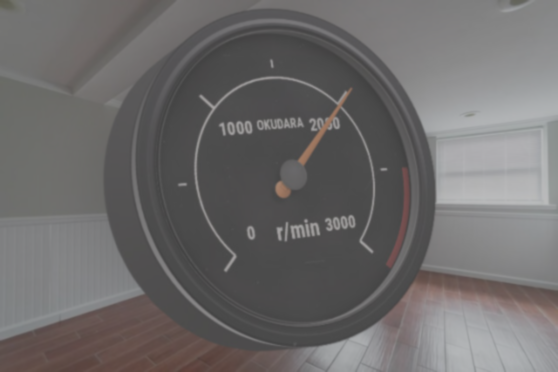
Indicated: 2000,rpm
